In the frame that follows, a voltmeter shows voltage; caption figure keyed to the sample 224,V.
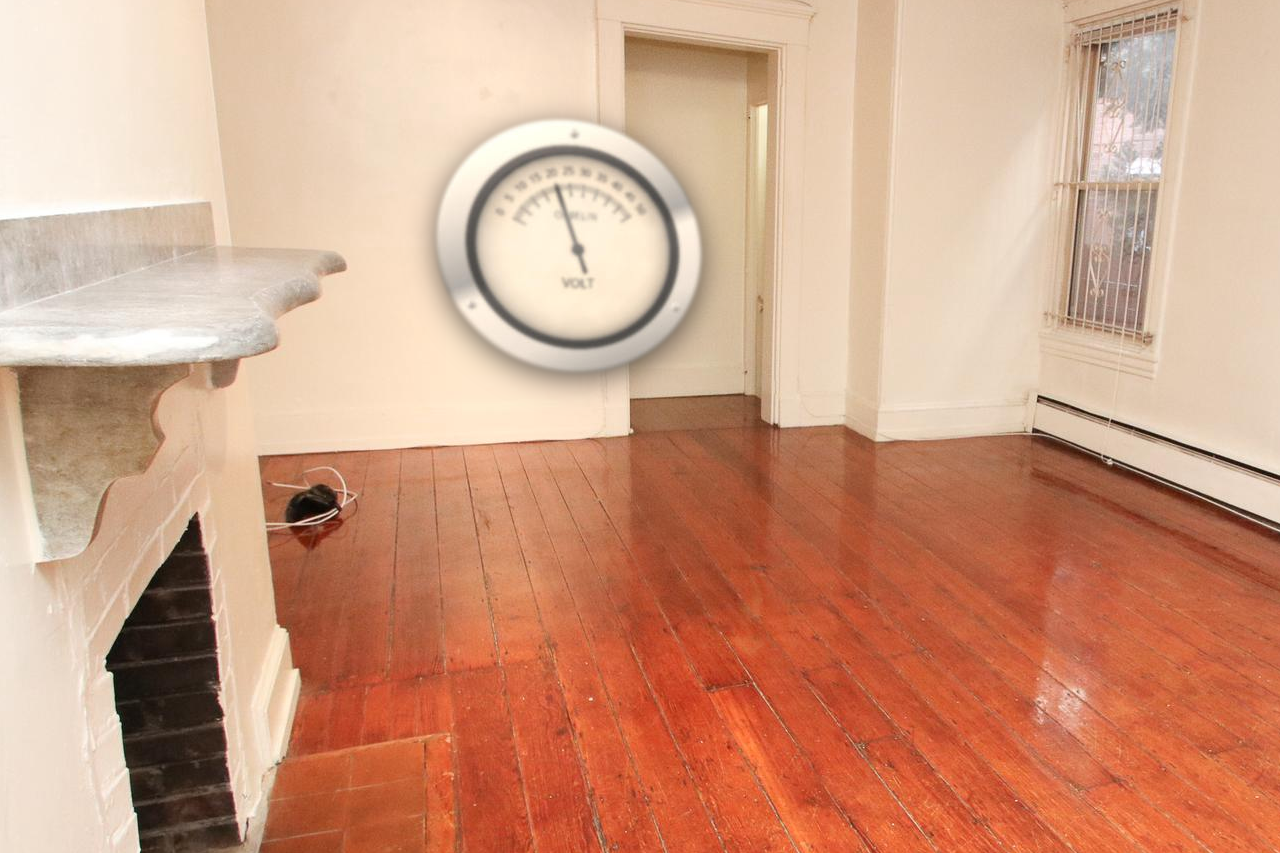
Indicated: 20,V
